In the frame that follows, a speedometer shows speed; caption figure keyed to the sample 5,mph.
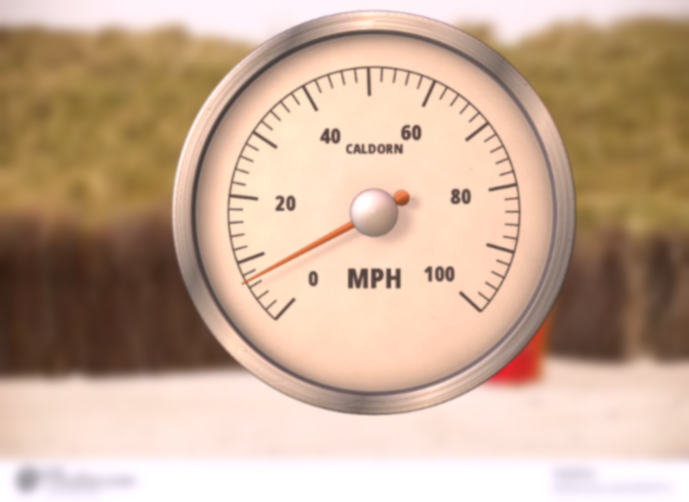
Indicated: 7,mph
